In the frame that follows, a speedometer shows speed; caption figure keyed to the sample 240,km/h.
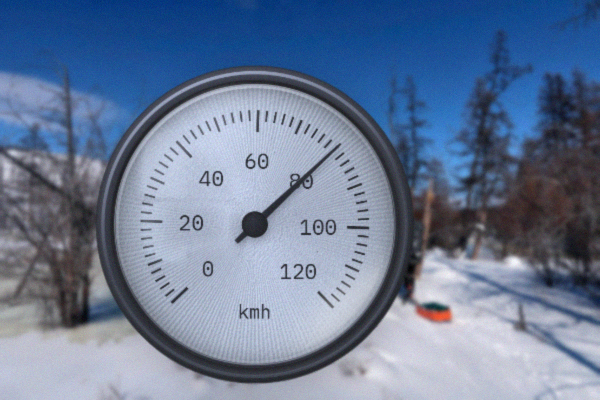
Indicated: 80,km/h
